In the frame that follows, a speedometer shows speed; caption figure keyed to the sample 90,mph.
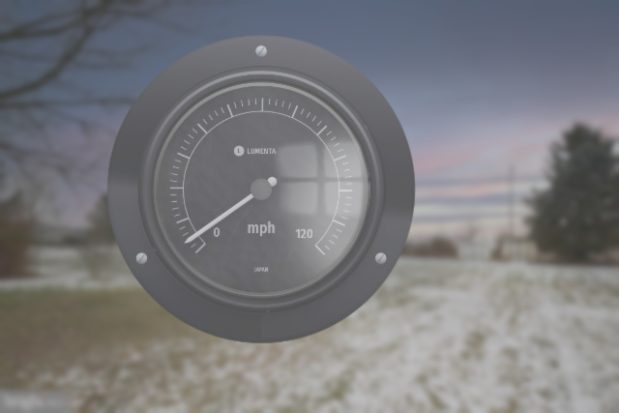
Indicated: 4,mph
